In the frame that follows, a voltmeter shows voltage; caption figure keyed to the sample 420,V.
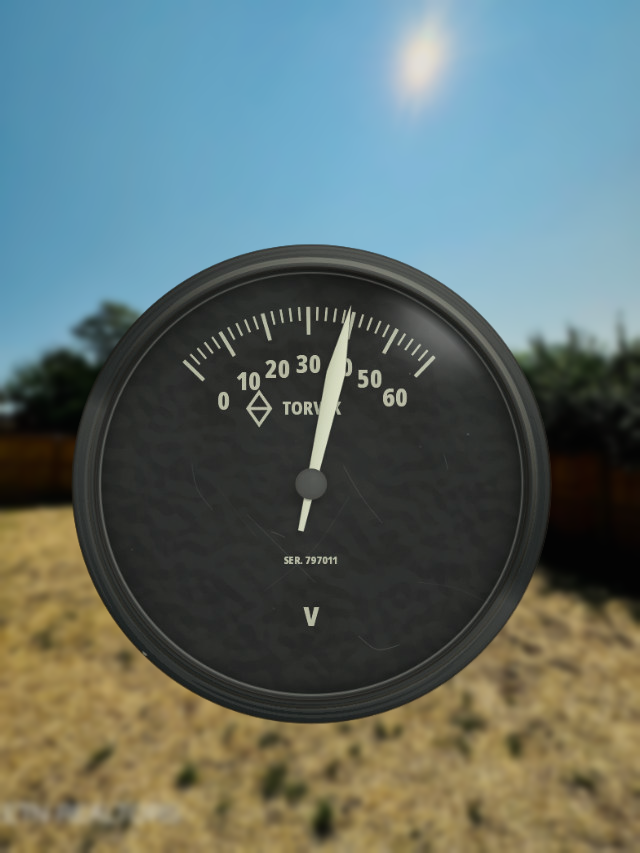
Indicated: 39,V
